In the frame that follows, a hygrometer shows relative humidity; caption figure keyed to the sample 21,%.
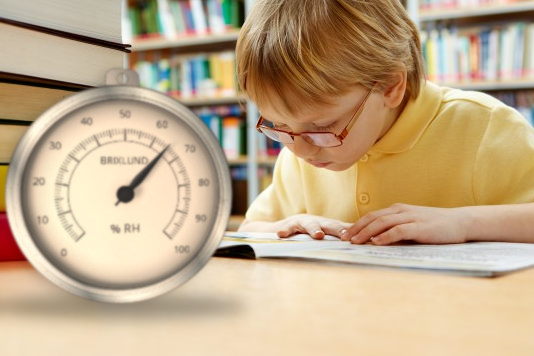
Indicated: 65,%
